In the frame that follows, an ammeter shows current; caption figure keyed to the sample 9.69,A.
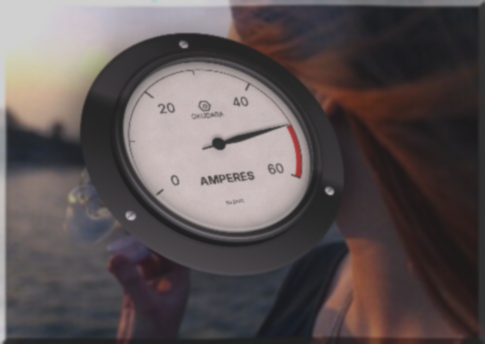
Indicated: 50,A
